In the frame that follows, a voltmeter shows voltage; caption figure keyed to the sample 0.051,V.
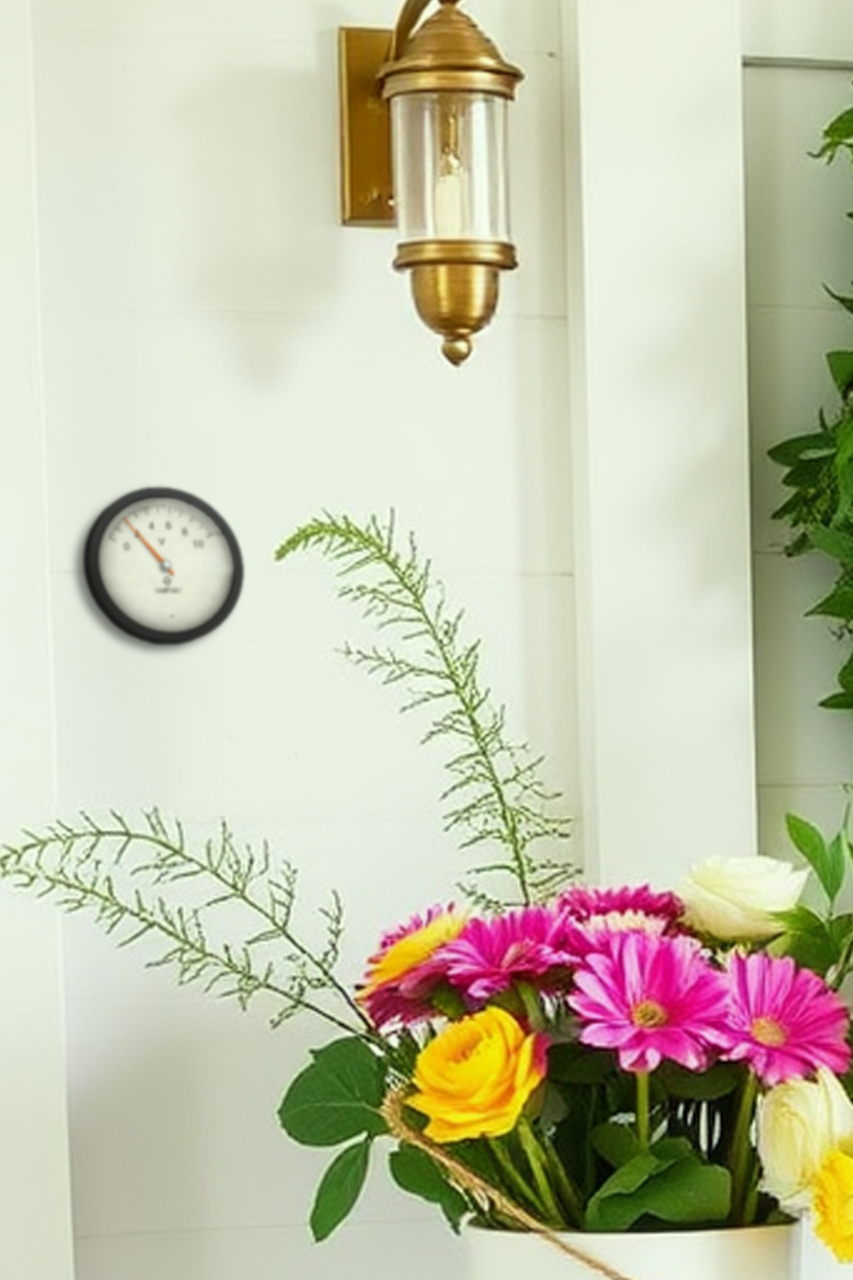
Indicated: 2,V
